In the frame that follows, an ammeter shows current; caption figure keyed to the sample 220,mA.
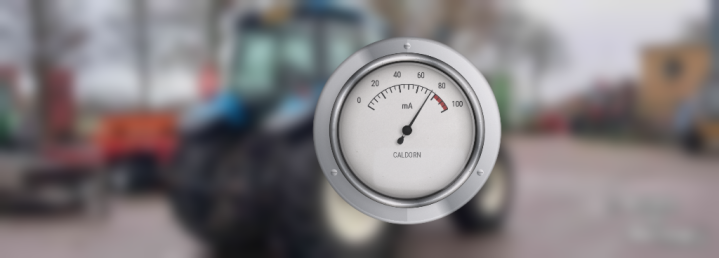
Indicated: 75,mA
